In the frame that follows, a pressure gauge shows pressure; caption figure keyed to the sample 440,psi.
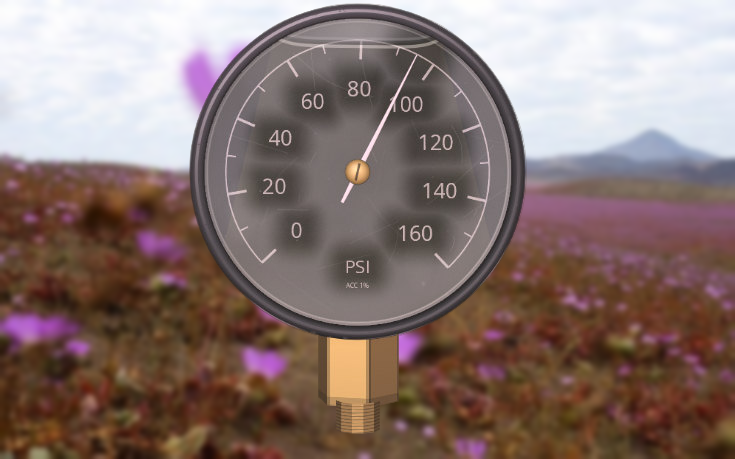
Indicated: 95,psi
